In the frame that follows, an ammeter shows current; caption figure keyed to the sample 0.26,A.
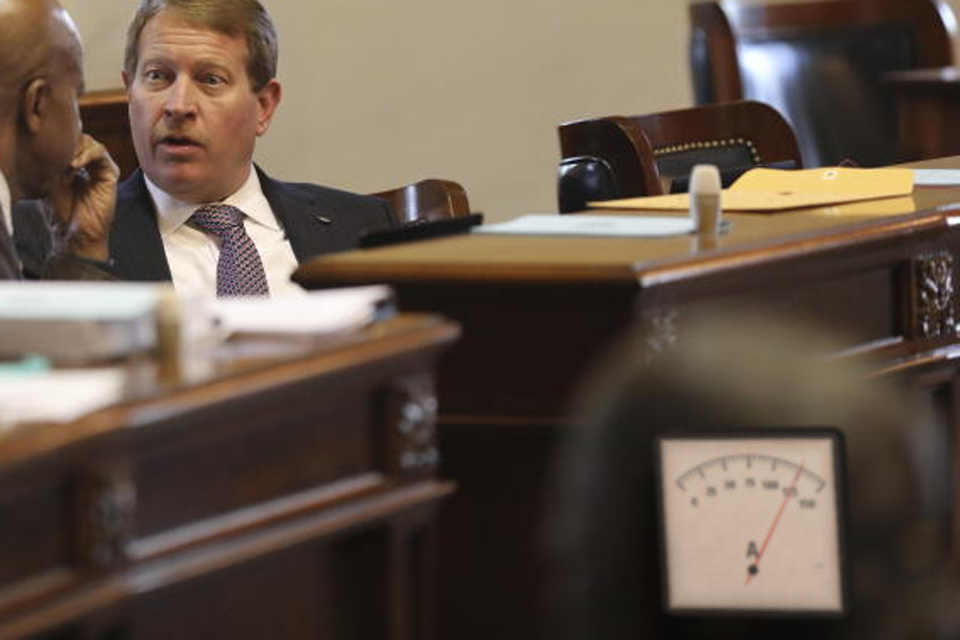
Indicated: 125,A
